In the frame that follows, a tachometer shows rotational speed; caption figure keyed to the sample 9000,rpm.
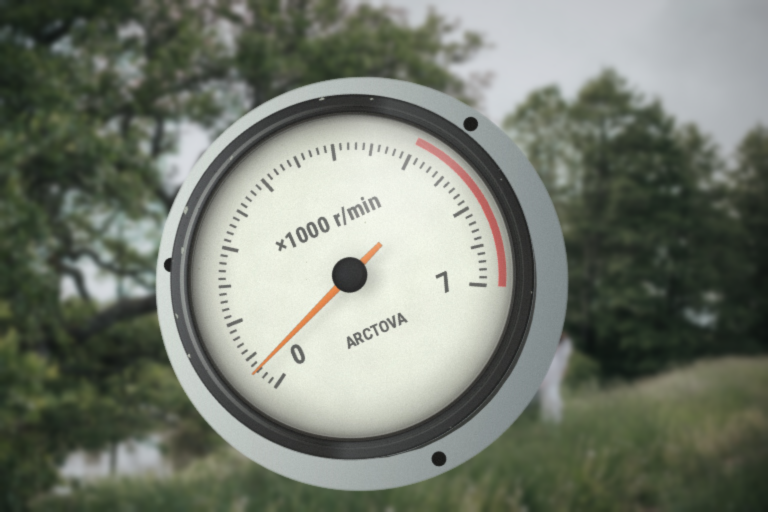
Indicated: 300,rpm
